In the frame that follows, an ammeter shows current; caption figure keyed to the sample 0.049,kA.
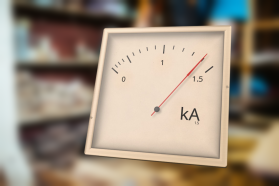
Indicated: 1.4,kA
